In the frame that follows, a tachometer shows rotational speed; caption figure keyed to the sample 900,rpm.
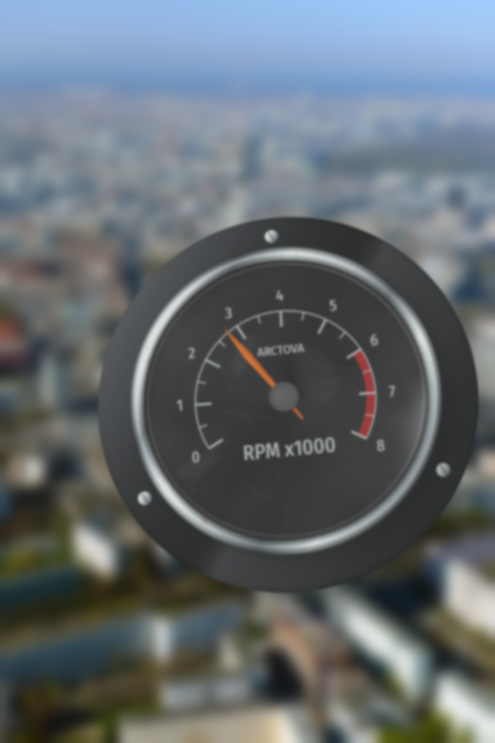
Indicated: 2750,rpm
